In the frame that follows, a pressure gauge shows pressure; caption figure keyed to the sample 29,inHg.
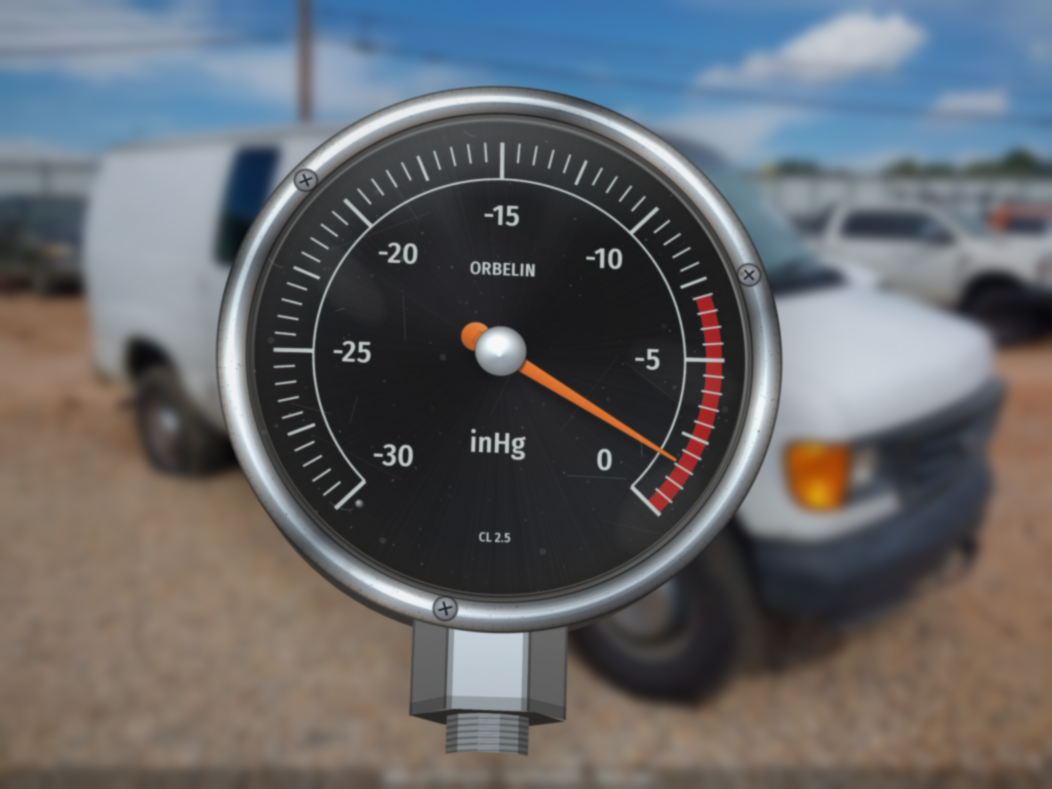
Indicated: -1.5,inHg
